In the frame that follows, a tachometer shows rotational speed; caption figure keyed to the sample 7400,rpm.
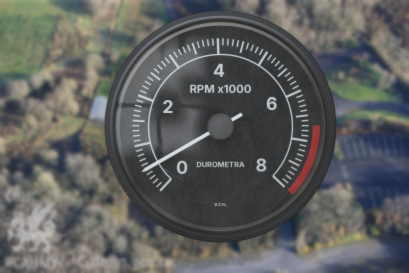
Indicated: 500,rpm
